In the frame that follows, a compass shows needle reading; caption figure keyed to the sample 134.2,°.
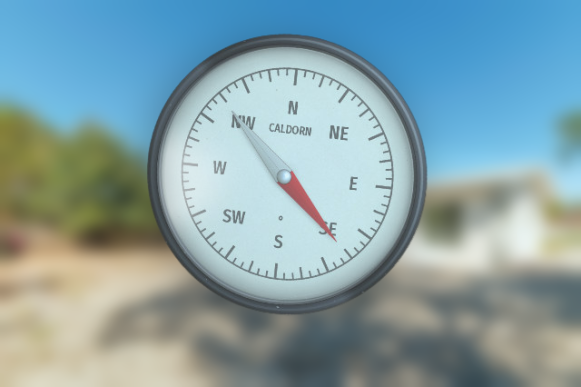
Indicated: 135,°
